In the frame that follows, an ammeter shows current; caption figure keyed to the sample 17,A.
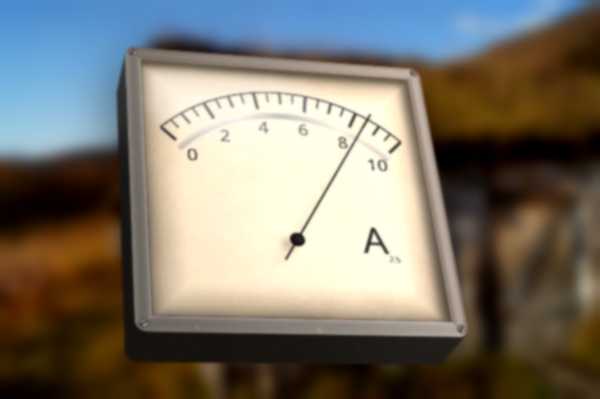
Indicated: 8.5,A
